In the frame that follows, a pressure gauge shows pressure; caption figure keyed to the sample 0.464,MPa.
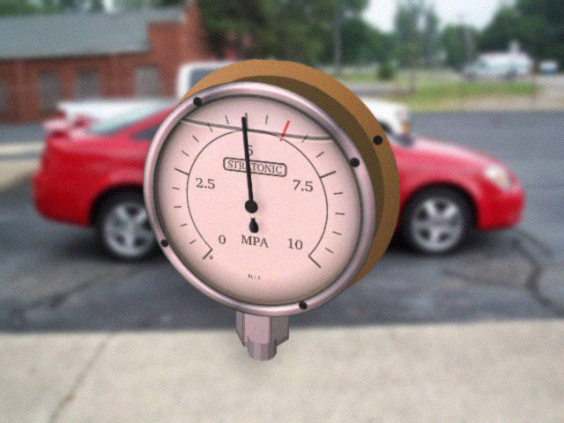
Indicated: 5,MPa
